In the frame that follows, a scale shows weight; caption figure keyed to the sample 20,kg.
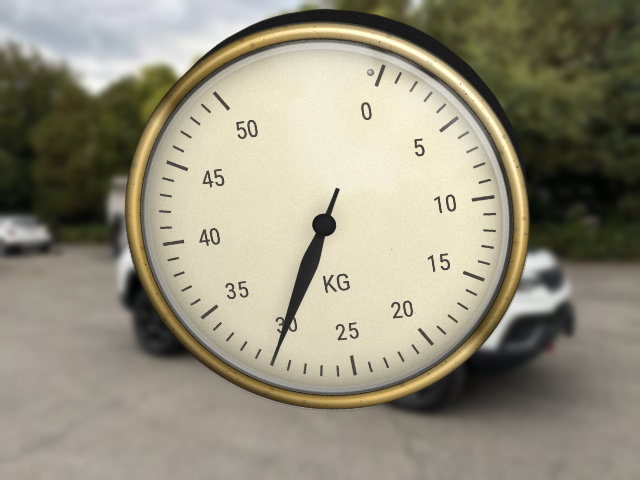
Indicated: 30,kg
